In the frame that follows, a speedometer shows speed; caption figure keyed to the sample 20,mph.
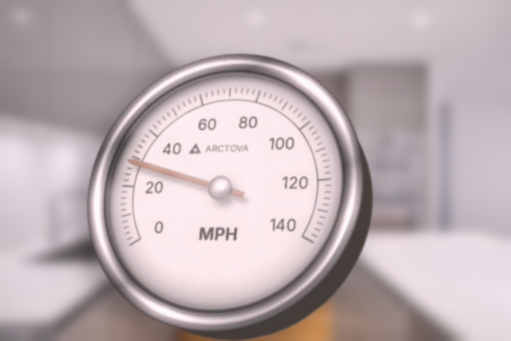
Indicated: 28,mph
